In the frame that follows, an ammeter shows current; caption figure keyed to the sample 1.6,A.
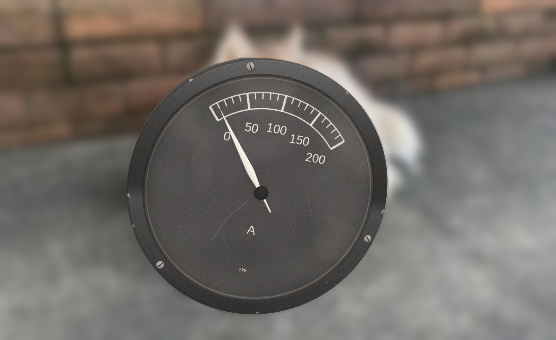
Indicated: 10,A
